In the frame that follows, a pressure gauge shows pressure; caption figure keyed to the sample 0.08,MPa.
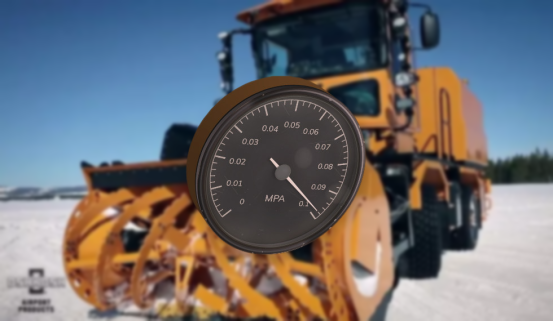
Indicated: 0.098,MPa
